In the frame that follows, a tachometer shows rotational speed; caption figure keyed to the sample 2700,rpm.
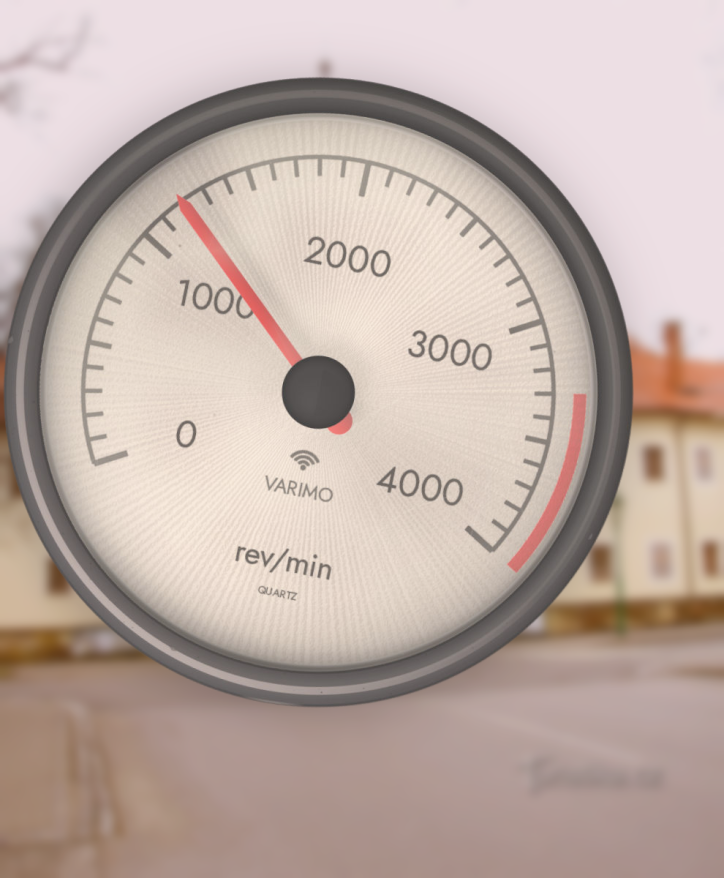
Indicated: 1200,rpm
